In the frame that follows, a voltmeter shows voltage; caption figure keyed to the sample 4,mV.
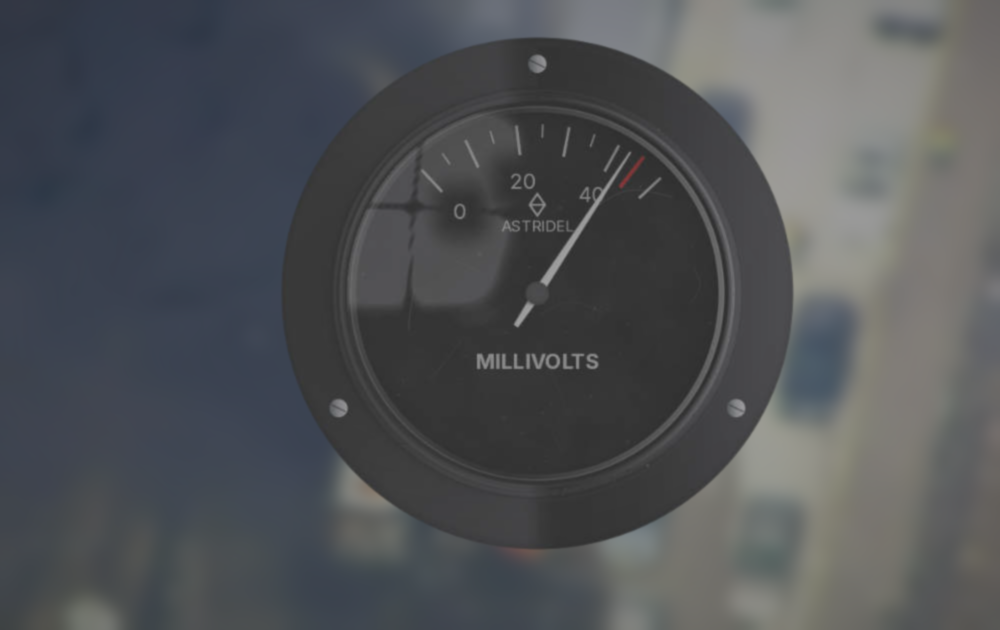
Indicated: 42.5,mV
